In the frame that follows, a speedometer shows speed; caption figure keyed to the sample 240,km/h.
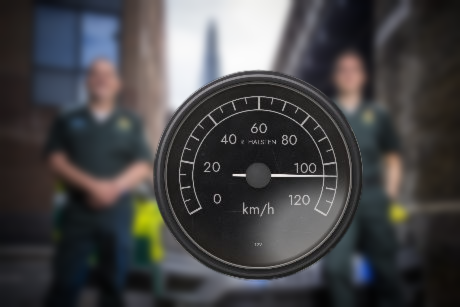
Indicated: 105,km/h
